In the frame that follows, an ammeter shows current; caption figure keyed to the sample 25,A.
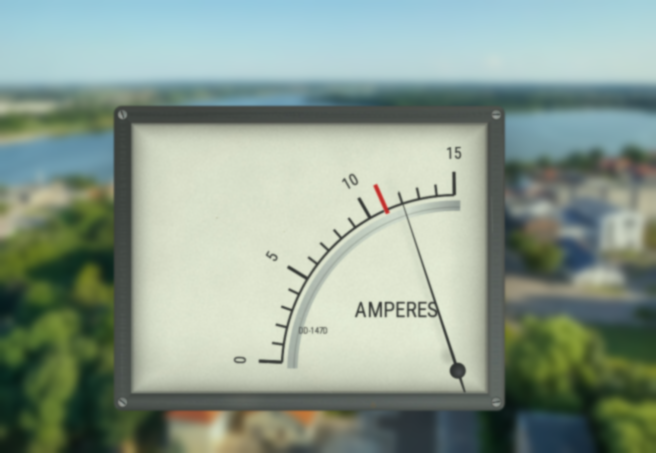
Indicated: 12,A
